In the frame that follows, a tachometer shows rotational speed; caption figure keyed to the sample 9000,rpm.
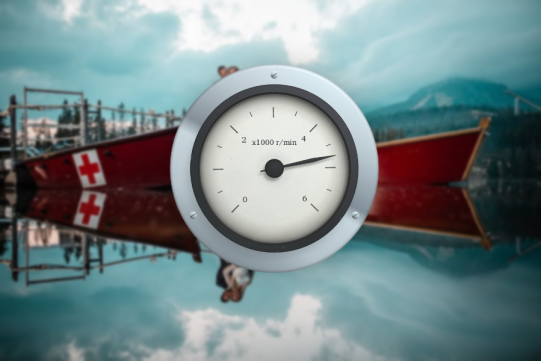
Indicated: 4750,rpm
